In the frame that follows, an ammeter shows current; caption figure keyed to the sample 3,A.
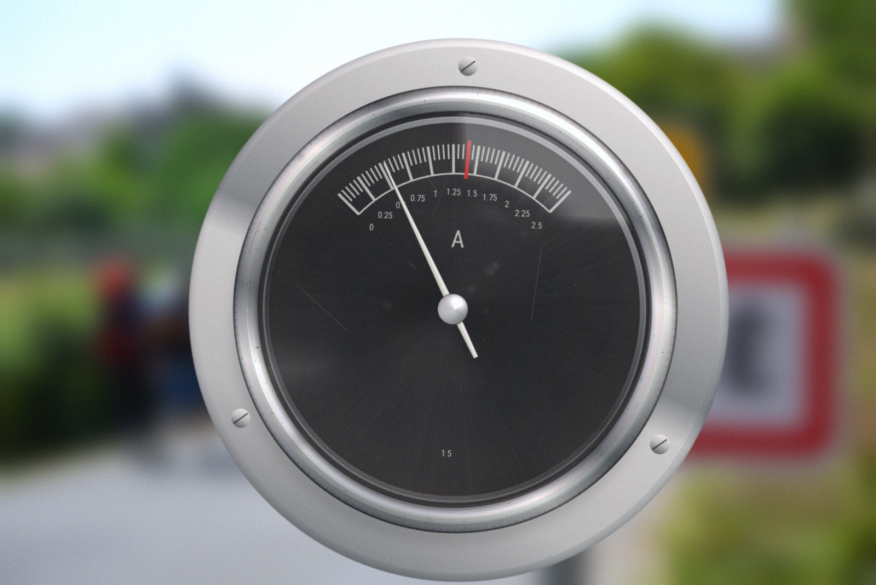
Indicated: 0.55,A
